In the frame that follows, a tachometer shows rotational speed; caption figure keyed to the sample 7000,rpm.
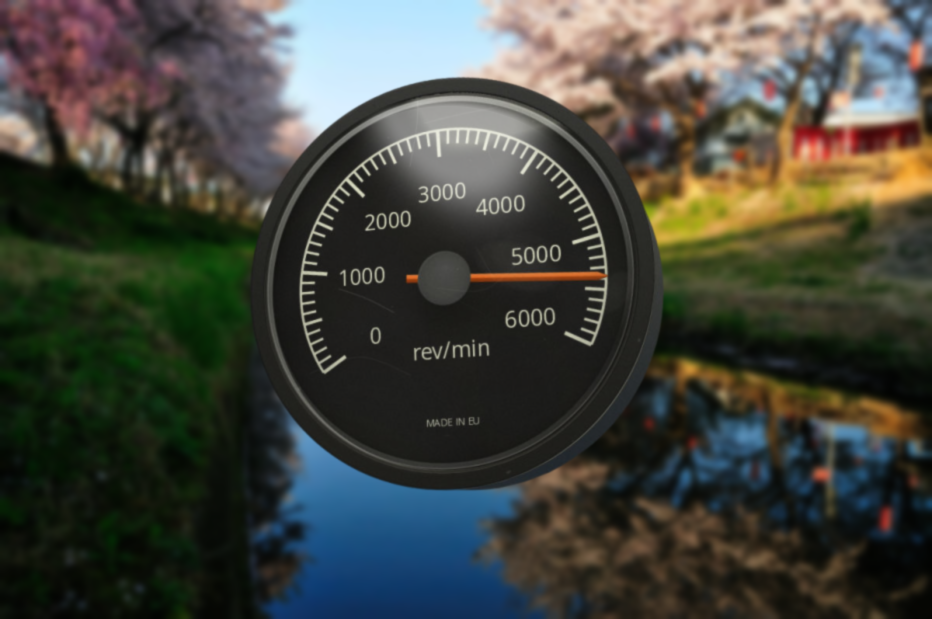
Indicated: 5400,rpm
